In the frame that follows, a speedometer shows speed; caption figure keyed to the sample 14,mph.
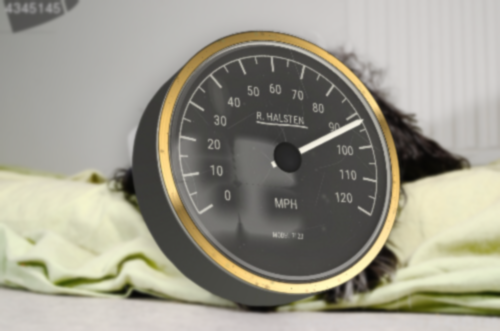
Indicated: 92.5,mph
